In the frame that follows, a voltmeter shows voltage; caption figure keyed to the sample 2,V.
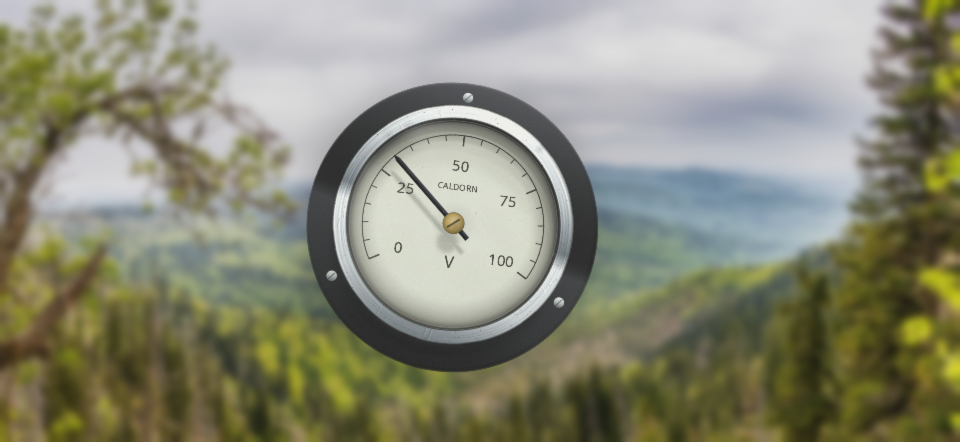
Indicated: 30,V
